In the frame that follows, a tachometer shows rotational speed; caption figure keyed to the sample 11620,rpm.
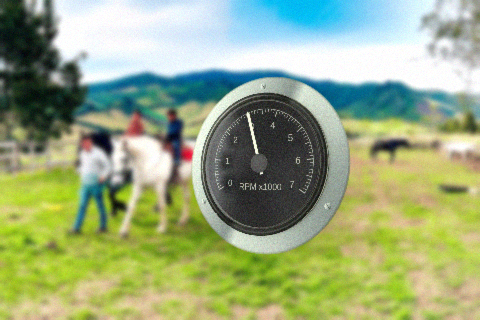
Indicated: 3000,rpm
